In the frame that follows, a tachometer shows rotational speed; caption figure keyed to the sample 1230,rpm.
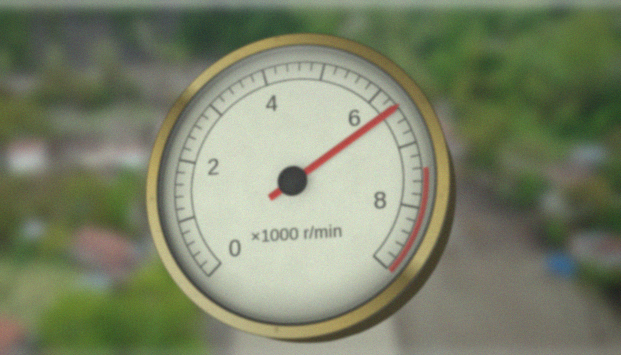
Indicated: 6400,rpm
